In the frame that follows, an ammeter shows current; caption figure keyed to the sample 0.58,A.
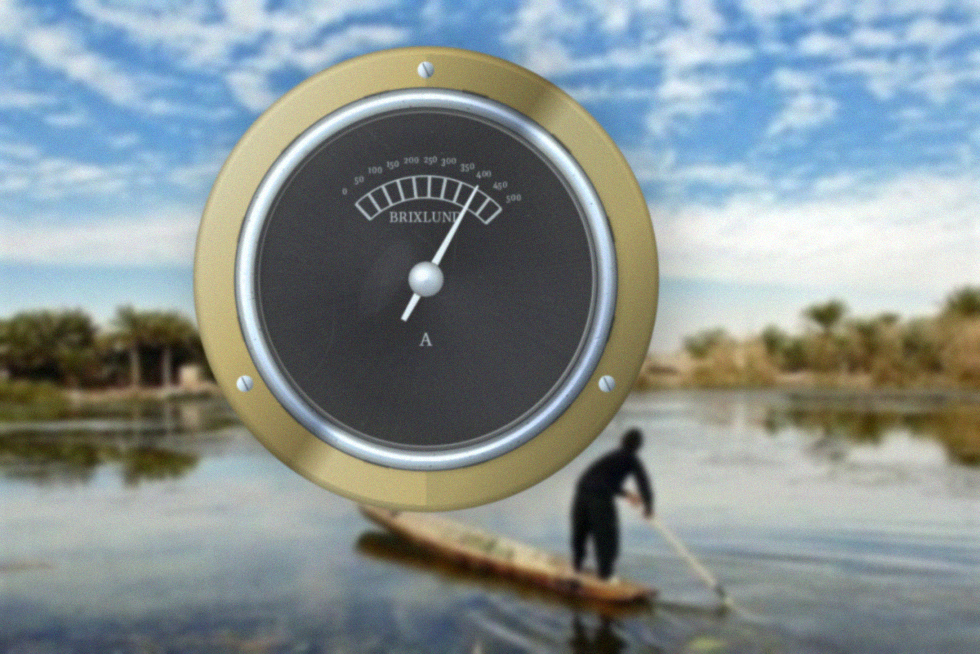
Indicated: 400,A
